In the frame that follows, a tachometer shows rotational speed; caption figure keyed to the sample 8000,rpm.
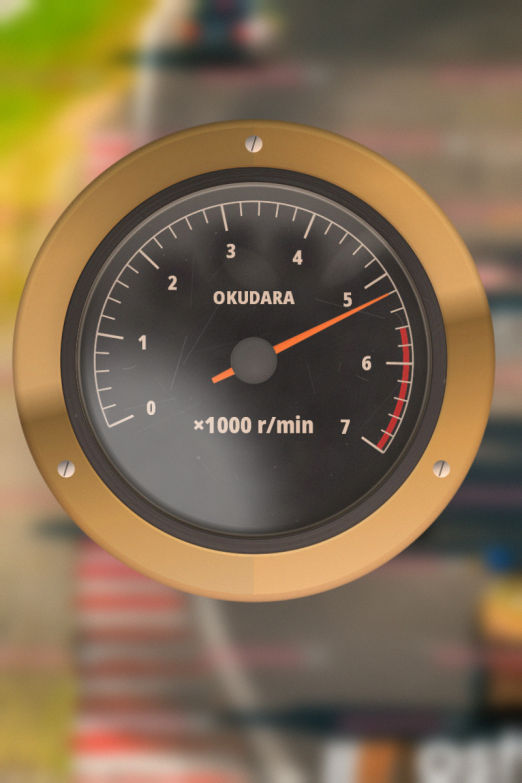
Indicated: 5200,rpm
